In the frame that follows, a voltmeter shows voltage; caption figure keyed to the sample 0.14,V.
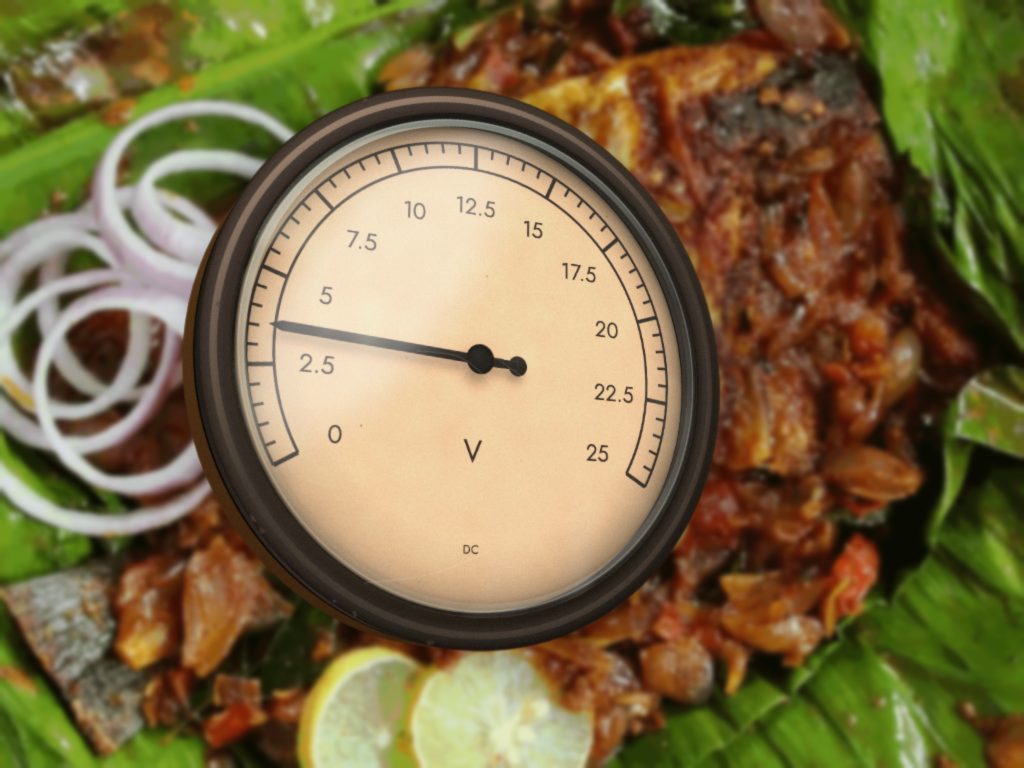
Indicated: 3.5,V
